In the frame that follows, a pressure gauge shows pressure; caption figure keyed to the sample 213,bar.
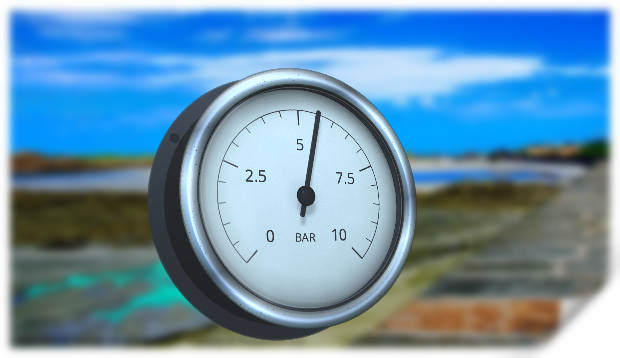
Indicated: 5.5,bar
